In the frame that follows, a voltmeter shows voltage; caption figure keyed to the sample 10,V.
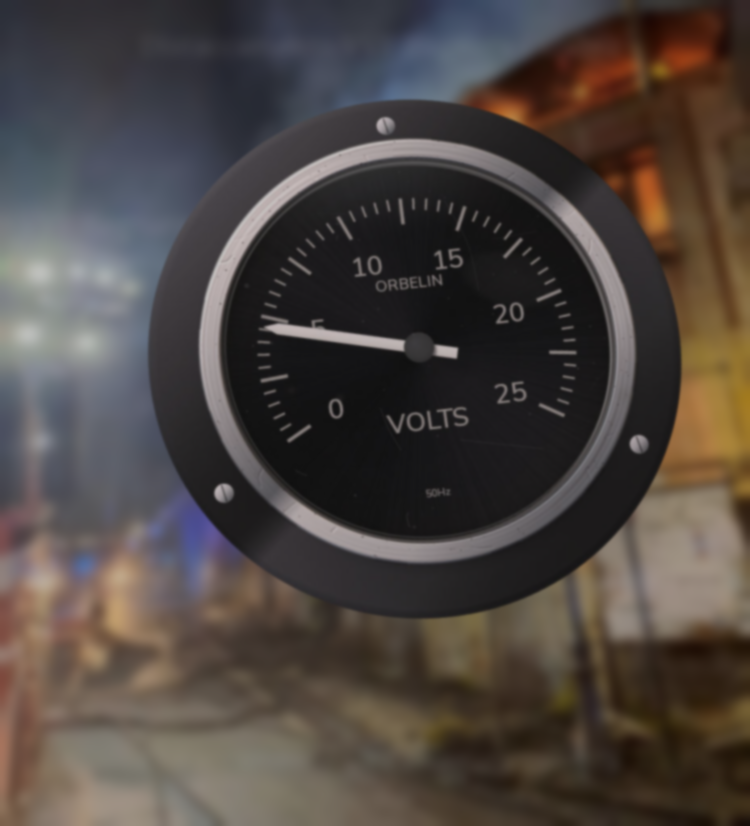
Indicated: 4.5,V
